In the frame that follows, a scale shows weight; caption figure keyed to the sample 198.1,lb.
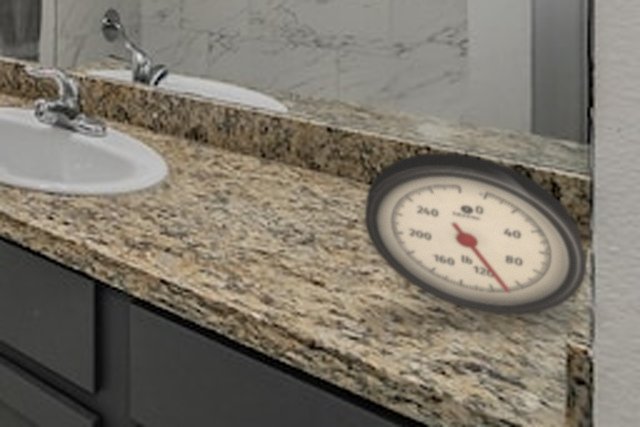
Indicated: 110,lb
